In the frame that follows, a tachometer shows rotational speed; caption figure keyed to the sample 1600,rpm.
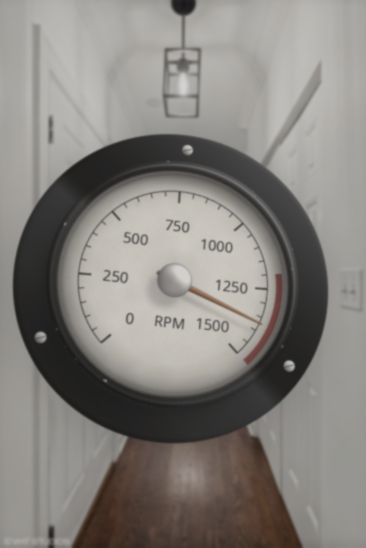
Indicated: 1375,rpm
